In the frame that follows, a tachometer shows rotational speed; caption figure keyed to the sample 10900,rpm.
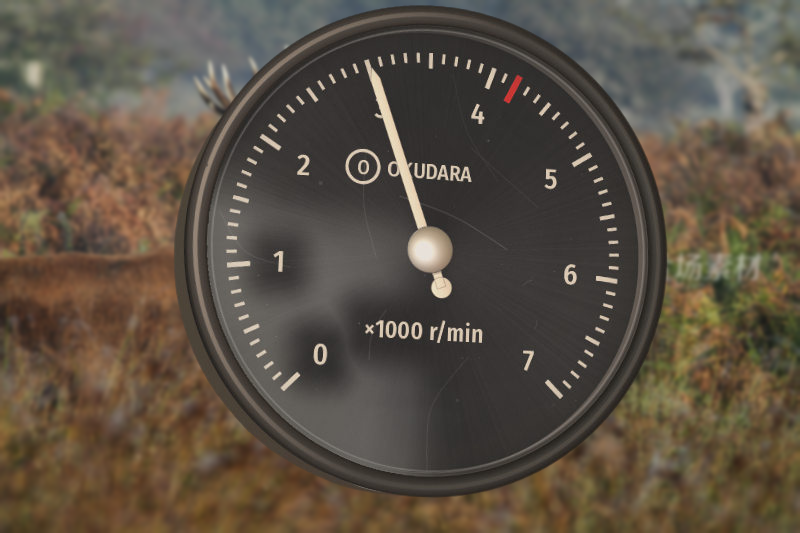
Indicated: 3000,rpm
